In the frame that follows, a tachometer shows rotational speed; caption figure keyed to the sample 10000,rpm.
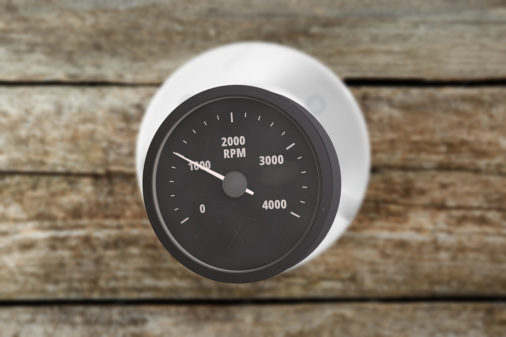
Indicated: 1000,rpm
